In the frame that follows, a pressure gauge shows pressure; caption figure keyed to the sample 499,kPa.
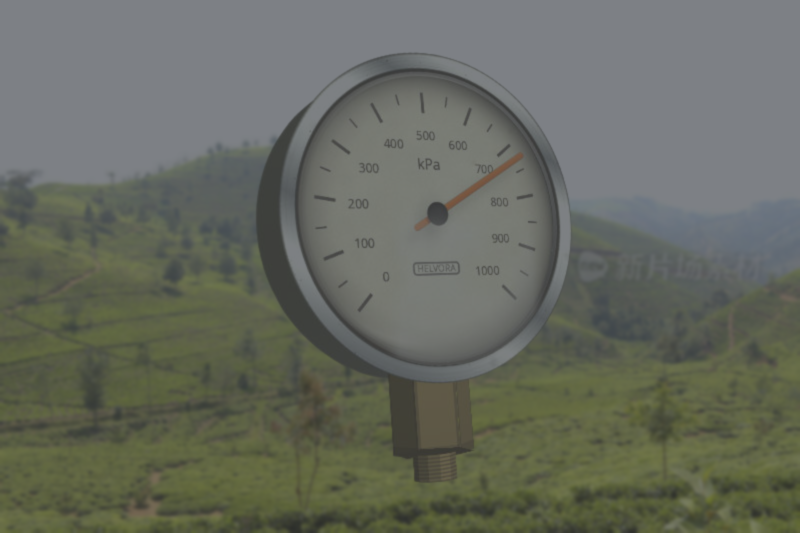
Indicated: 725,kPa
